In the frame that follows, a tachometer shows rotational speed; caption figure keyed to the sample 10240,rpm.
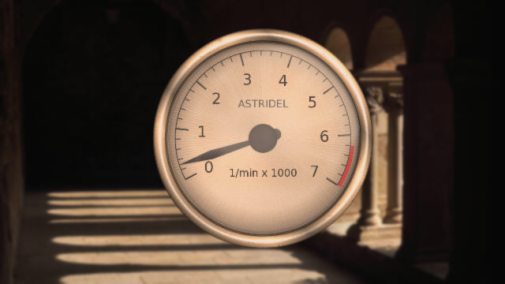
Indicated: 300,rpm
